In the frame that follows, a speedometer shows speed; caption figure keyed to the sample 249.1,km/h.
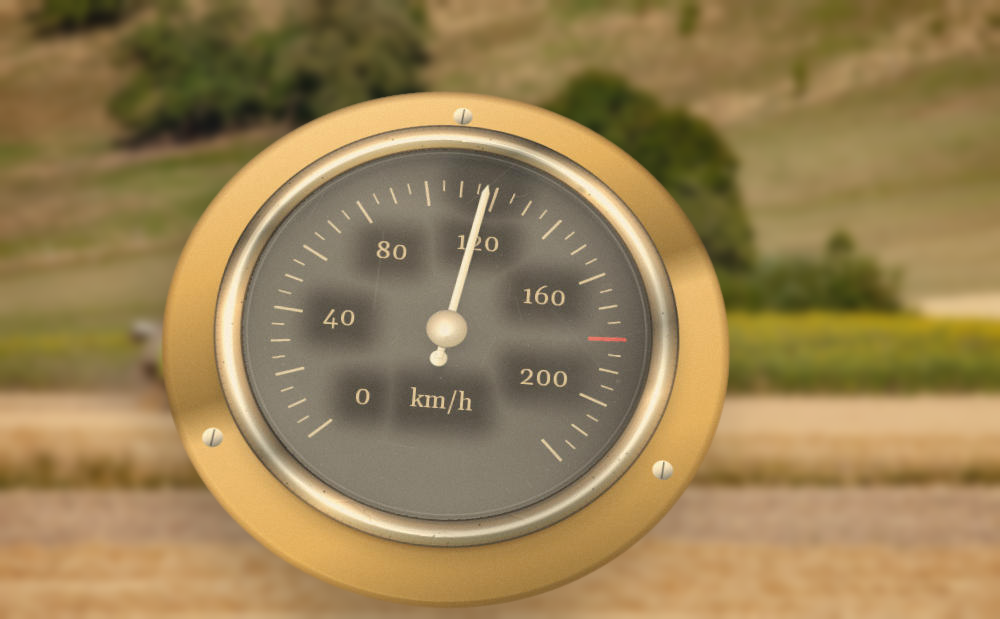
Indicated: 117.5,km/h
